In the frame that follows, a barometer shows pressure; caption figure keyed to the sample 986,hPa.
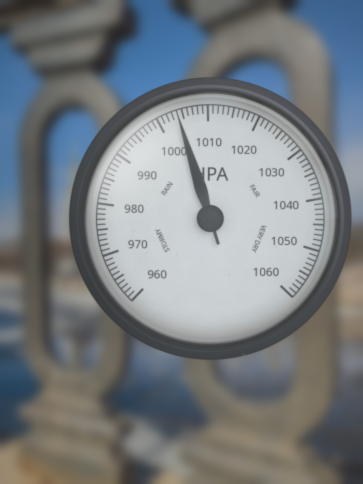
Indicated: 1004,hPa
